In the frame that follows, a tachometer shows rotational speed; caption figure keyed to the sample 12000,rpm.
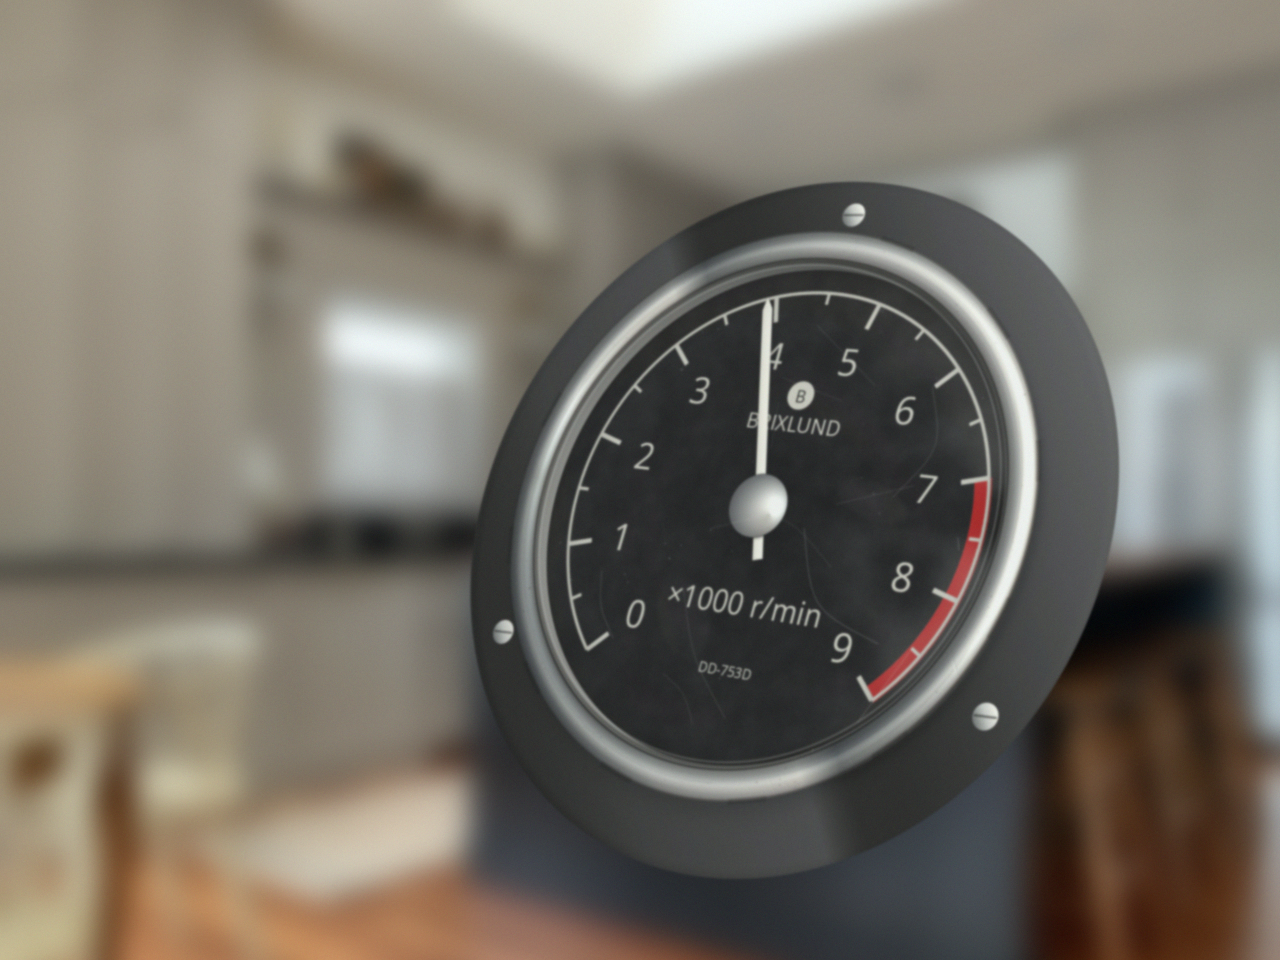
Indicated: 4000,rpm
